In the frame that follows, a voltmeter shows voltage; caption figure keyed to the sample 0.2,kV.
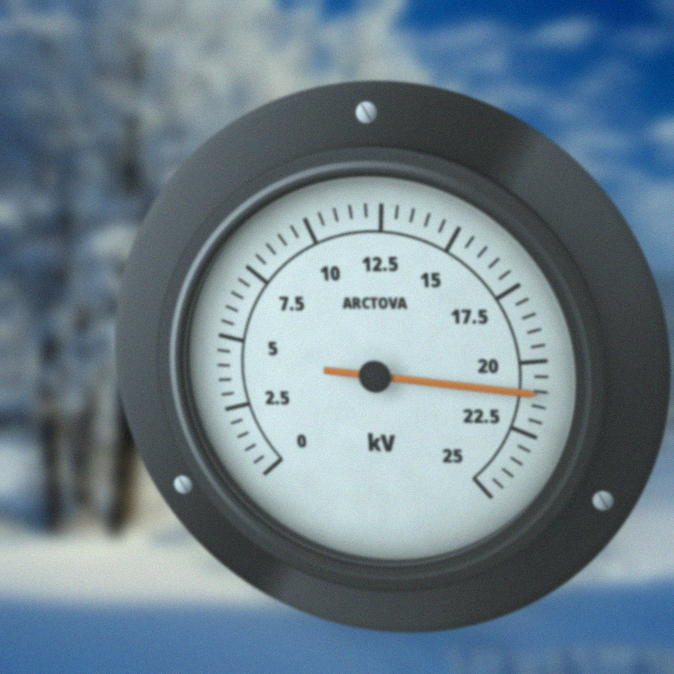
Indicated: 21,kV
